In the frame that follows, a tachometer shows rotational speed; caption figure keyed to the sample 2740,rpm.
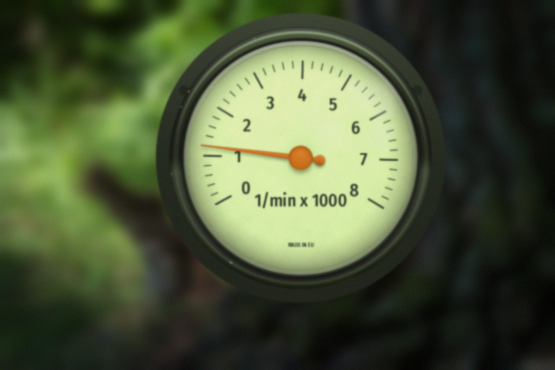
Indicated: 1200,rpm
